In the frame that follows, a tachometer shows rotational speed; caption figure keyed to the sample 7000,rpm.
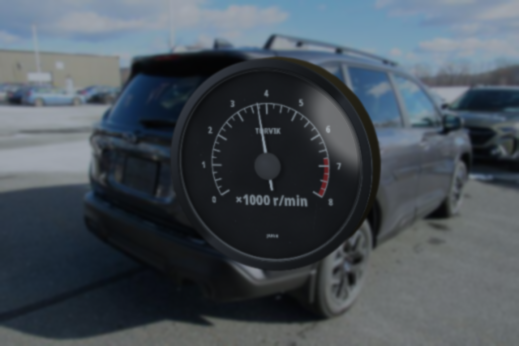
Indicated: 3750,rpm
